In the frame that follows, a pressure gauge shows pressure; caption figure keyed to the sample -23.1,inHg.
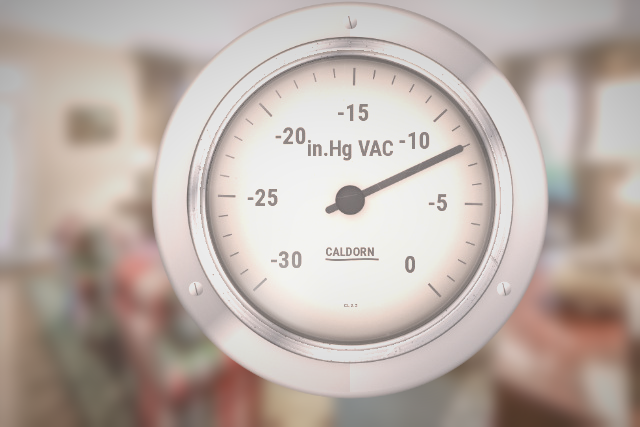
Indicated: -8,inHg
